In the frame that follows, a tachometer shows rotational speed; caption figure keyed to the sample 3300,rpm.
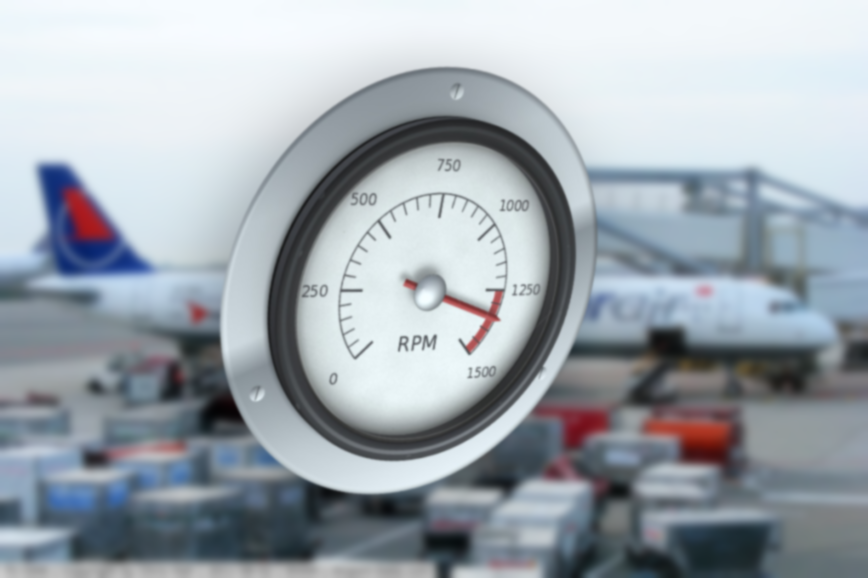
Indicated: 1350,rpm
